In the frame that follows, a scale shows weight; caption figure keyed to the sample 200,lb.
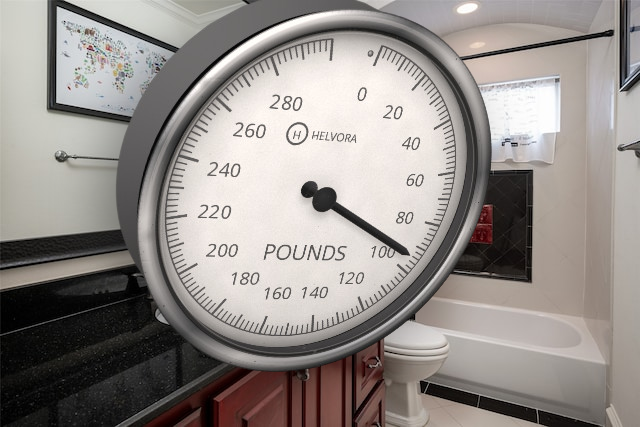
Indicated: 94,lb
